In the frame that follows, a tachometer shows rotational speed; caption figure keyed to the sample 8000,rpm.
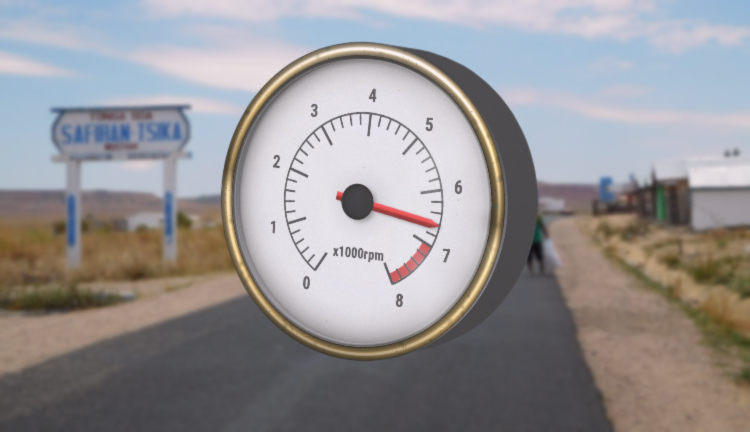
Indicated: 6600,rpm
